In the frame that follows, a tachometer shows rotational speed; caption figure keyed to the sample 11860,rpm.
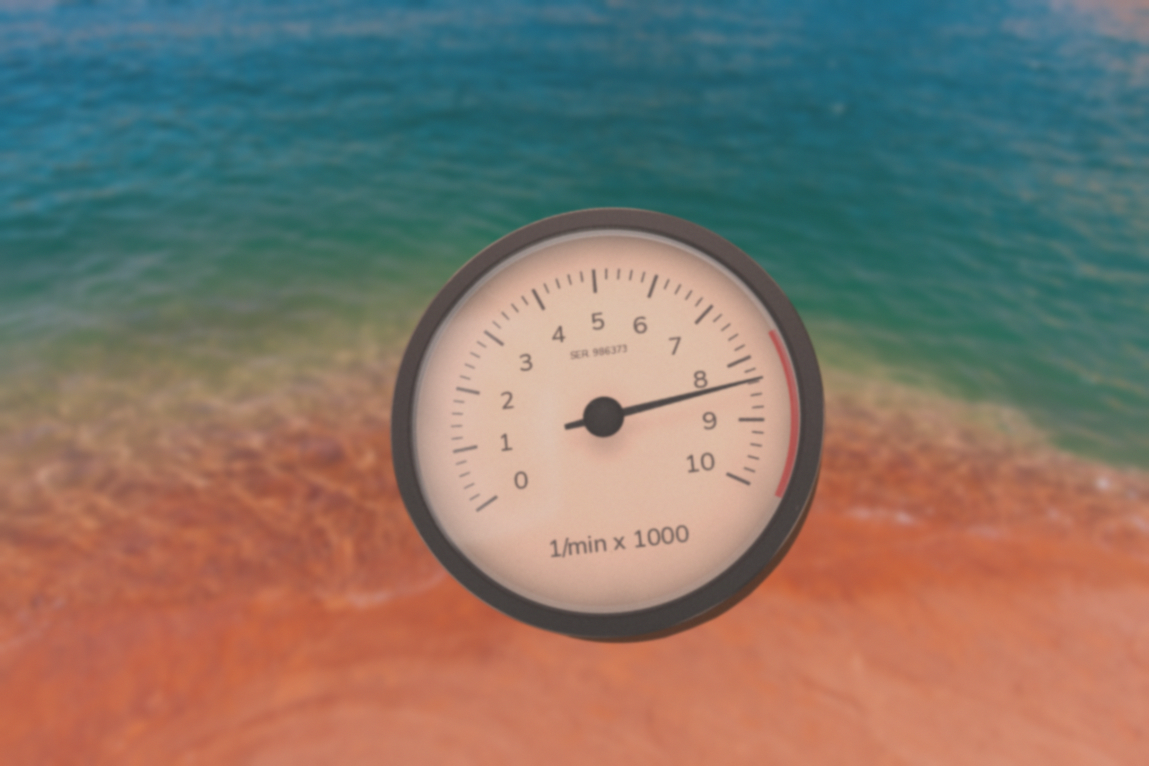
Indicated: 8400,rpm
